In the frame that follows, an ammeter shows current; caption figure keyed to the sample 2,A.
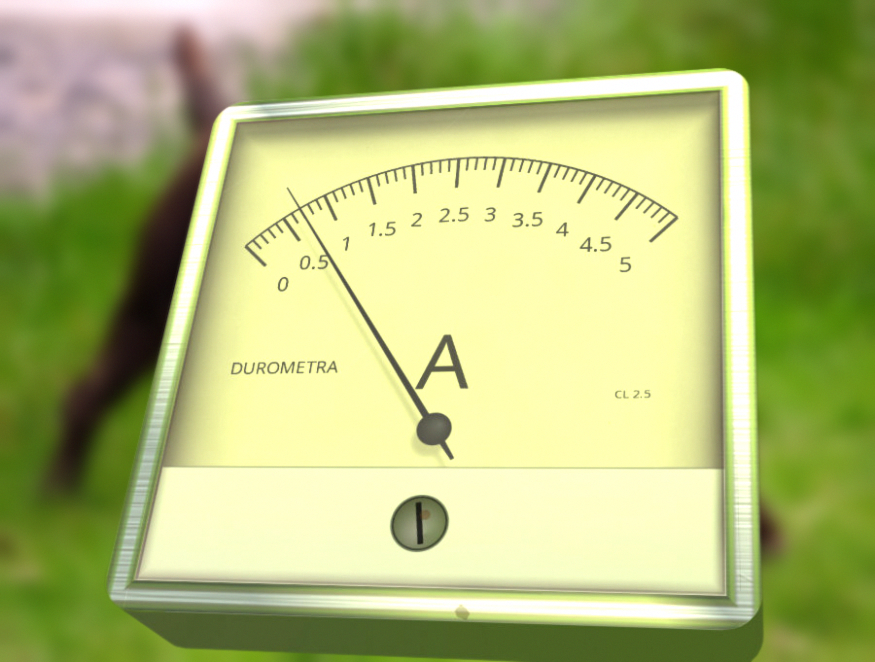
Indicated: 0.7,A
